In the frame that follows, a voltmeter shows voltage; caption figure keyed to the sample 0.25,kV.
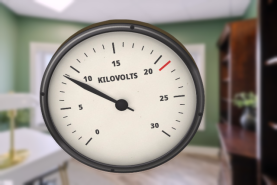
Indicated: 9,kV
